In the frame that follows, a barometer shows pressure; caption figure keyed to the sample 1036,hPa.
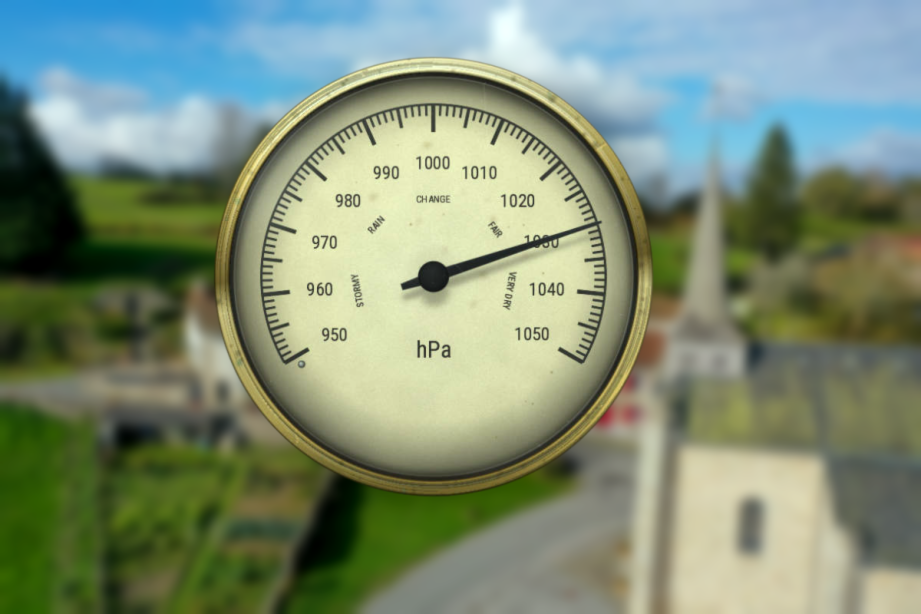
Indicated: 1030,hPa
